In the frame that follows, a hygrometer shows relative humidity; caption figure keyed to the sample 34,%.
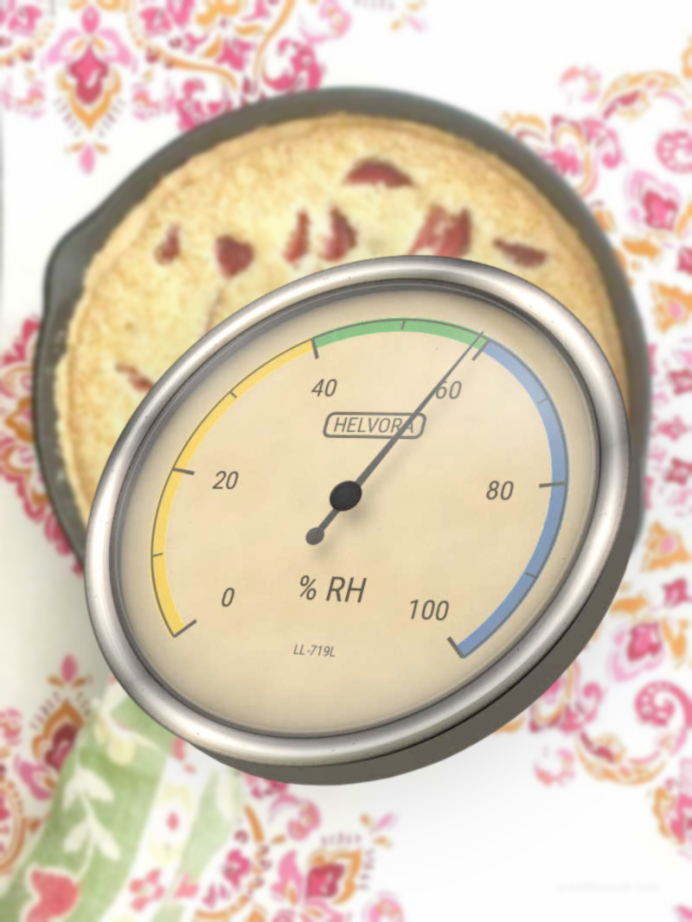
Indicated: 60,%
